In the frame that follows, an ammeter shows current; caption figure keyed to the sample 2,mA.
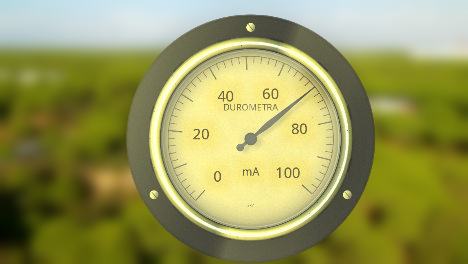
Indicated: 70,mA
